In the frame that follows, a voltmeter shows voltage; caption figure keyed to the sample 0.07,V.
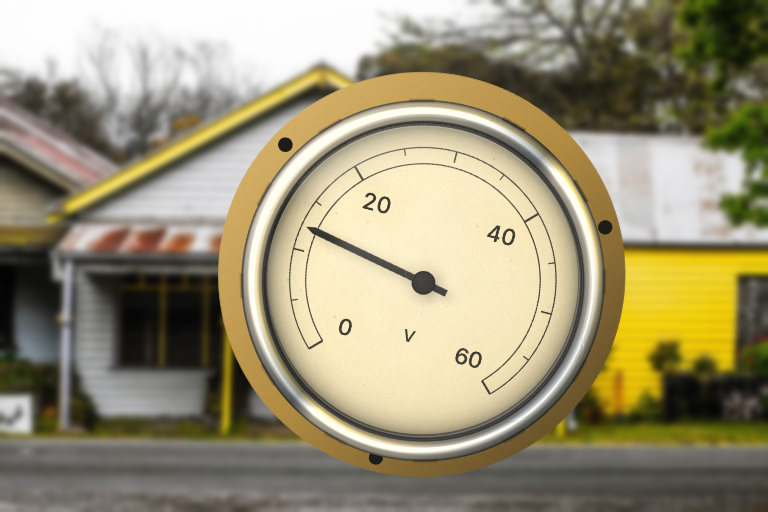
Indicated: 12.5,V
